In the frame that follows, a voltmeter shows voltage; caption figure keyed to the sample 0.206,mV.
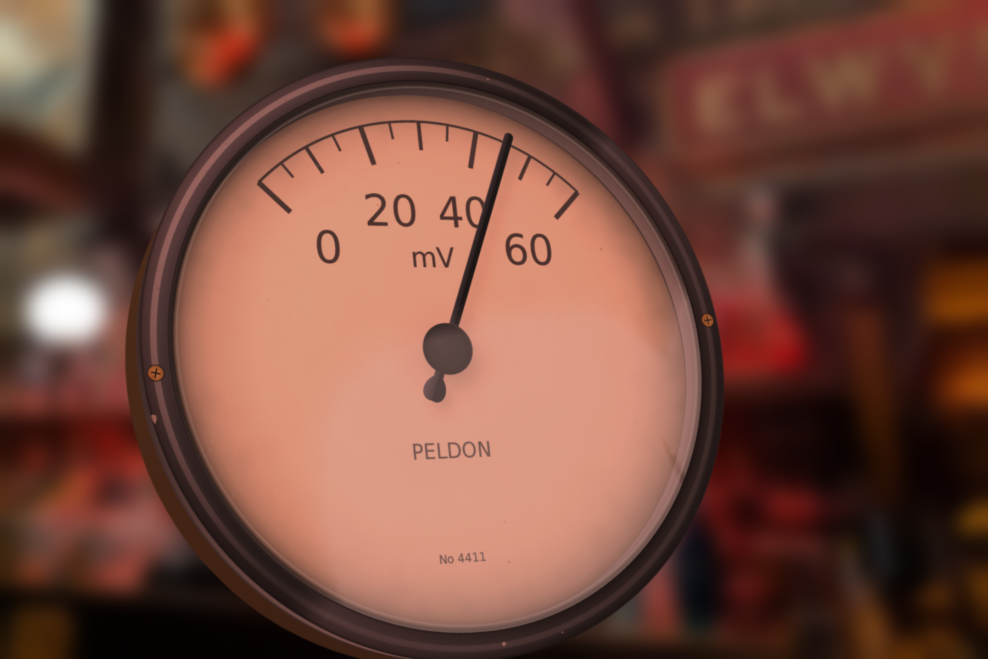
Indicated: 45,mV
